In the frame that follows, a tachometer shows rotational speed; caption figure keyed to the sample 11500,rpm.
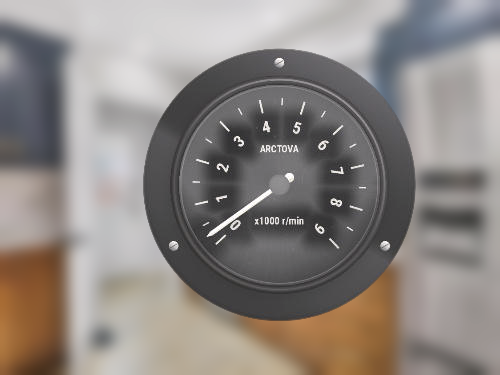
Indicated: 250,rpm
